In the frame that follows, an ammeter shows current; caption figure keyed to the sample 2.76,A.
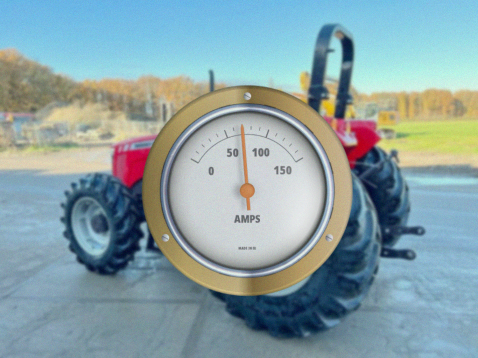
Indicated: 70,A
